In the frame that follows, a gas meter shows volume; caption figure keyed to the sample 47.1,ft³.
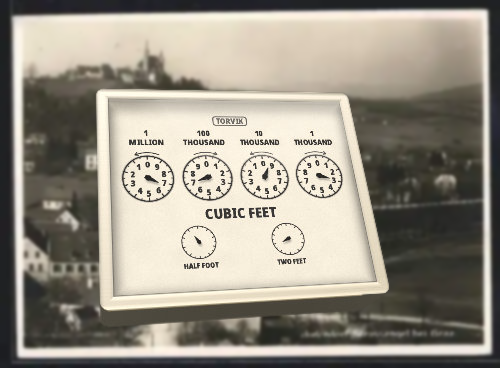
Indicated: 669300,ft³
